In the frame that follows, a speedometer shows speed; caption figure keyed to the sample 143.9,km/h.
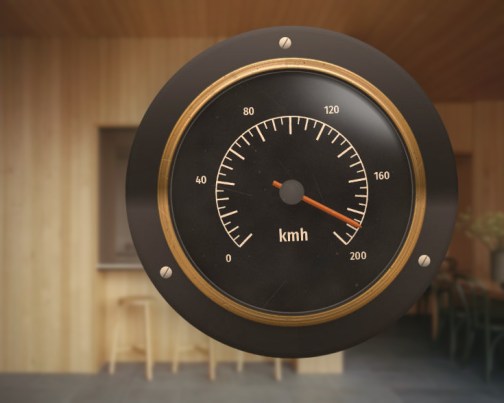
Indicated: 187.5,km/h
